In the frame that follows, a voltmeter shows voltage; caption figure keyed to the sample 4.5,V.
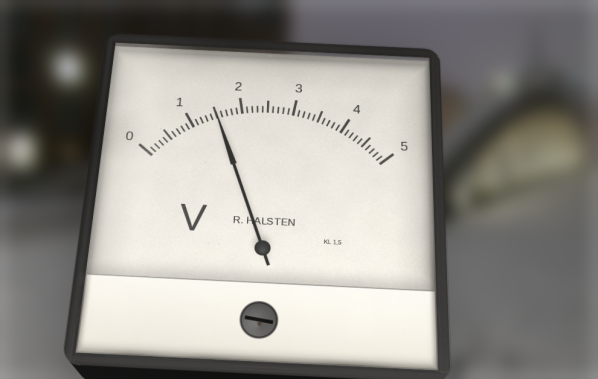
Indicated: 1.5,V
